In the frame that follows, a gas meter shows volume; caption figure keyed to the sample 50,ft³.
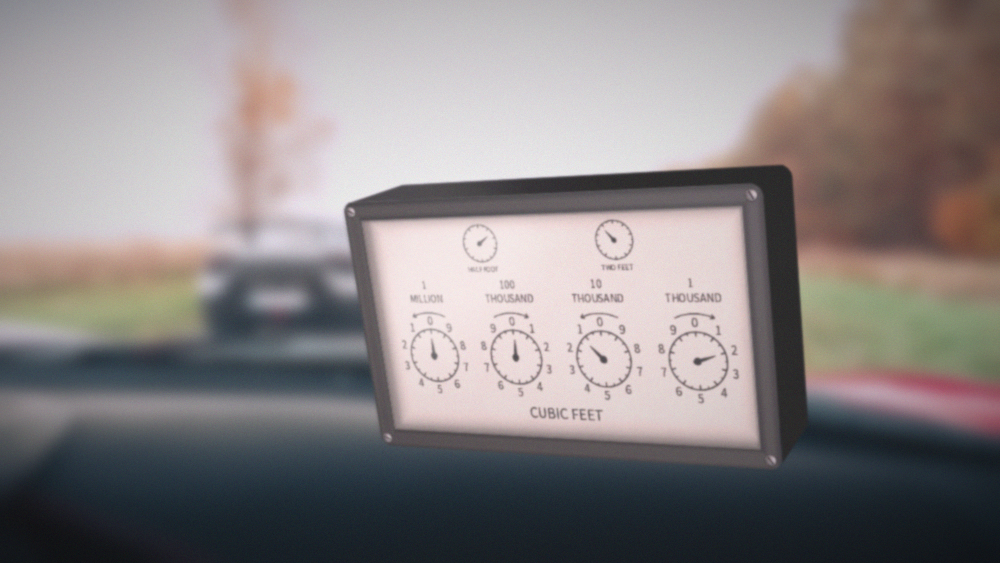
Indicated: 1200,ft³
